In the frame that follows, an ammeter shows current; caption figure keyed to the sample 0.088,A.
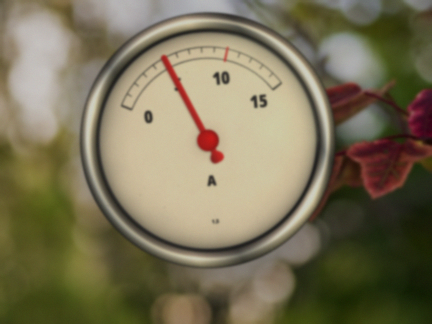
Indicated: 5,A
